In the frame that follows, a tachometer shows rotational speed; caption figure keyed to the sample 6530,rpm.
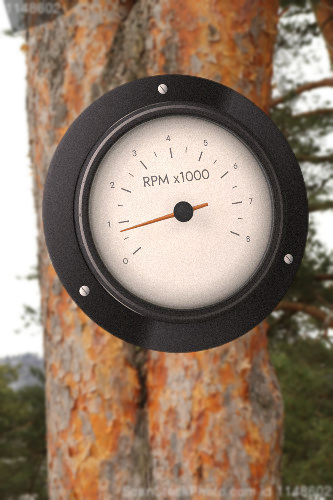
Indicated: 750,rpm
